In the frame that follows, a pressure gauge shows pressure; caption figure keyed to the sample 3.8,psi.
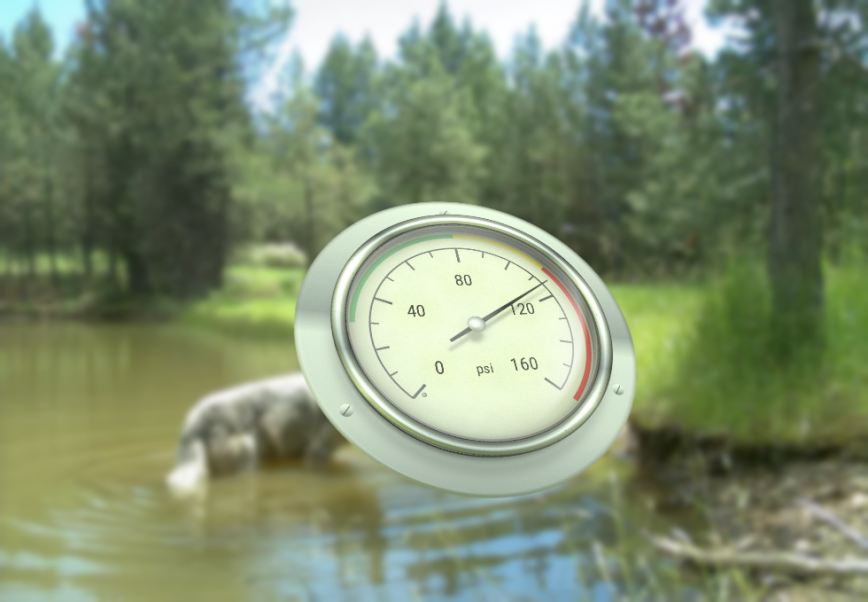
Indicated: 115,psi
